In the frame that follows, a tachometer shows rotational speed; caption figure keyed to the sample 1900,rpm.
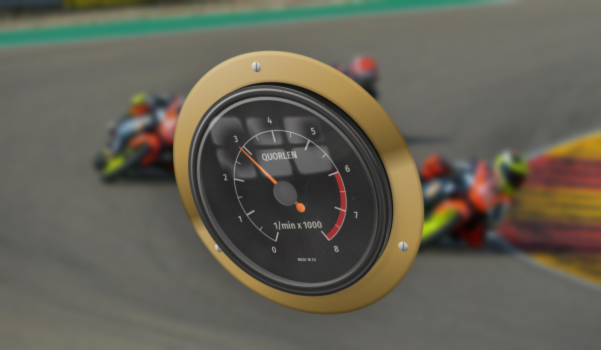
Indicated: 3000,rpm
